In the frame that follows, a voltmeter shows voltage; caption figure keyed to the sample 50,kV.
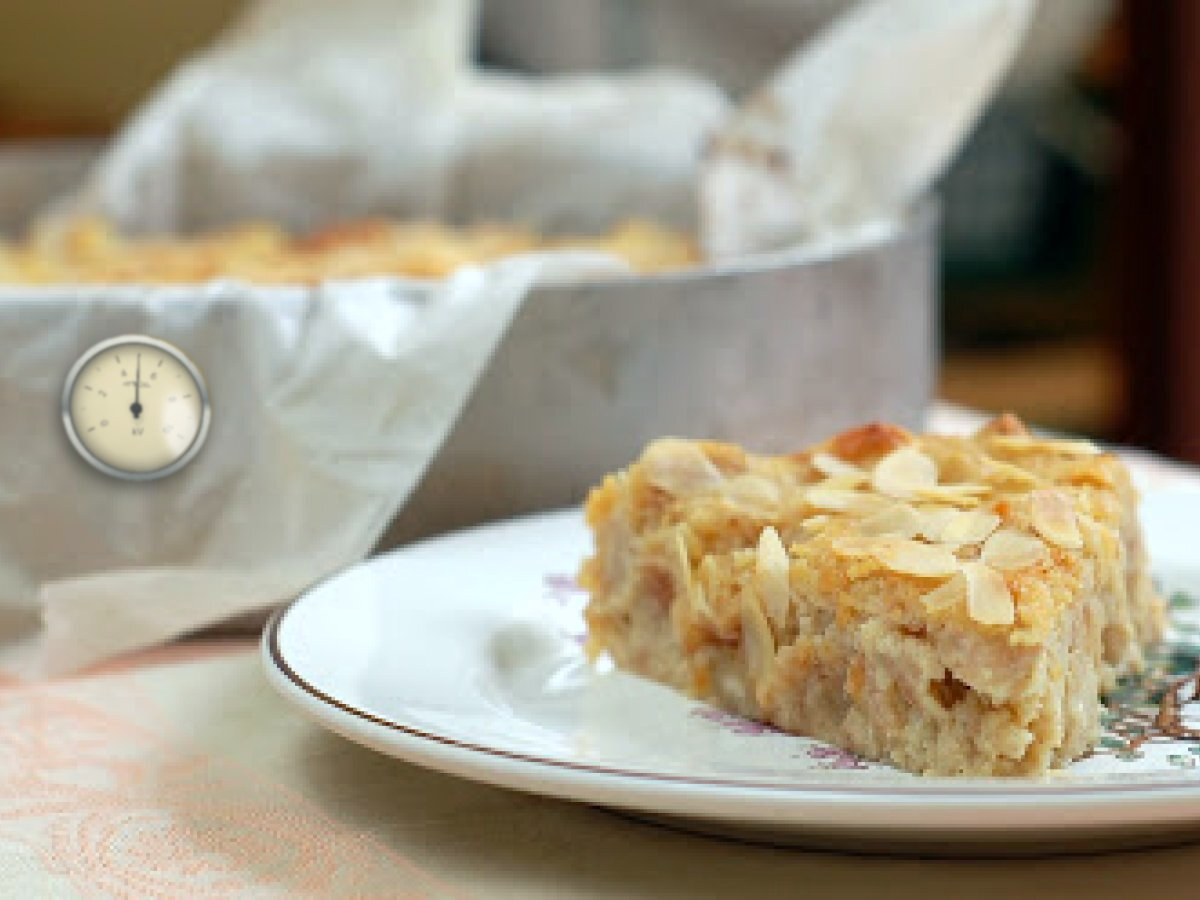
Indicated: 5,kV
